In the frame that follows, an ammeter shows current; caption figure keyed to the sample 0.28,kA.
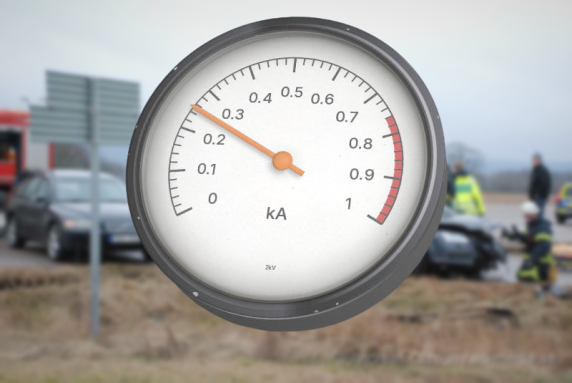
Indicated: 0.25,kA
